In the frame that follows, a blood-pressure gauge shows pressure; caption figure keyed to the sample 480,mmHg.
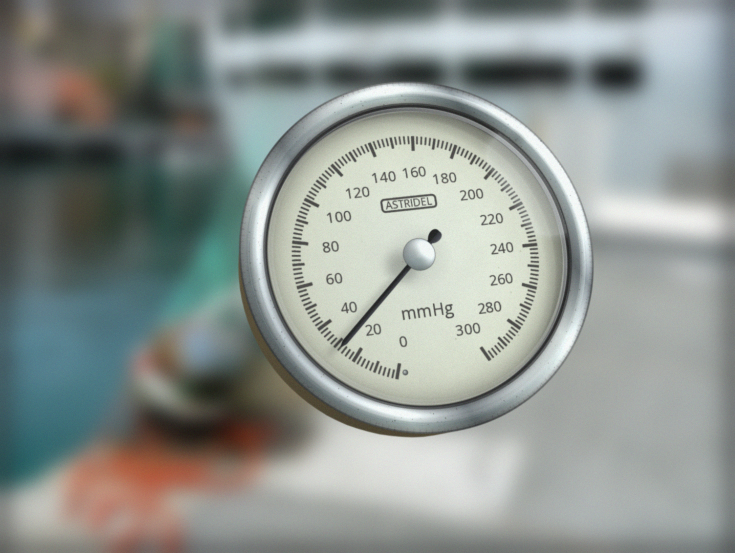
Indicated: 28,mmHg
